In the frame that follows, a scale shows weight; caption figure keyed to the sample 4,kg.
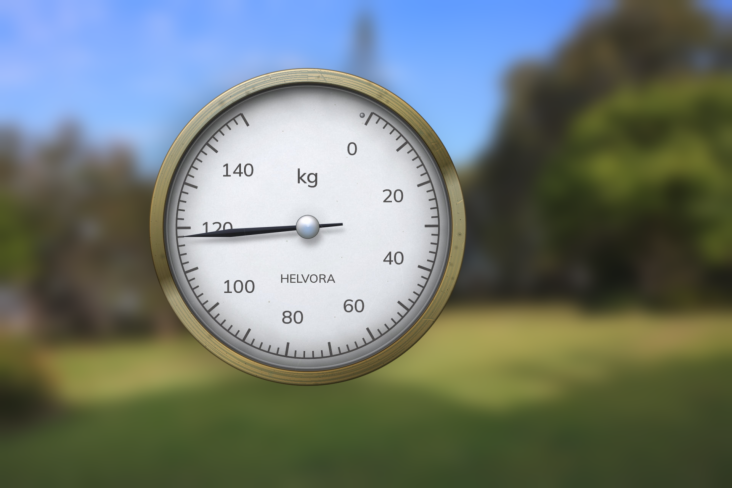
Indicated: 118,kg
